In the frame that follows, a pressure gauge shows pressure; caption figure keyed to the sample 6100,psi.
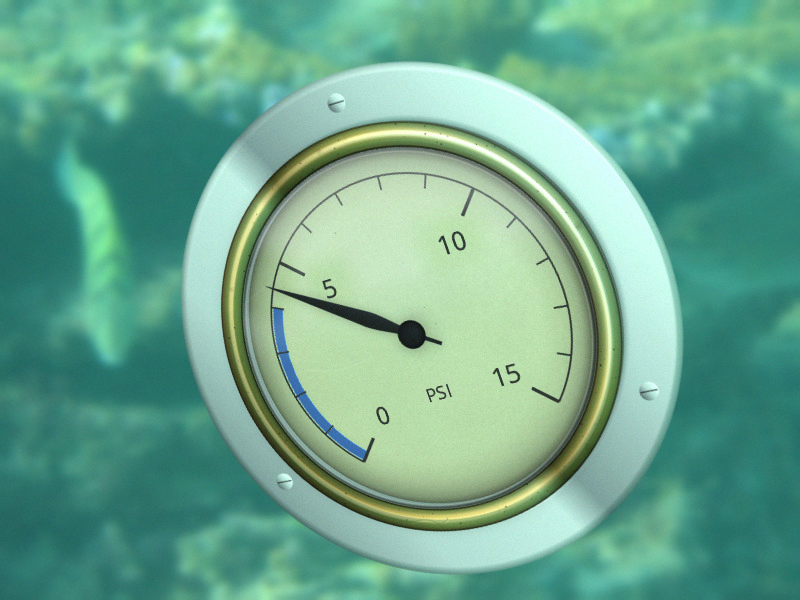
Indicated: 4.5,psi
